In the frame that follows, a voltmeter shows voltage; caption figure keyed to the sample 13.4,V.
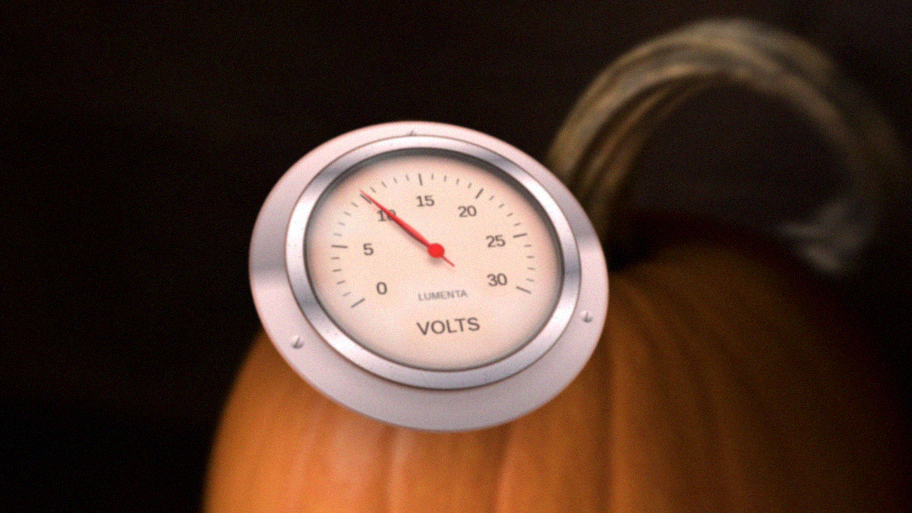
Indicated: 10,V
